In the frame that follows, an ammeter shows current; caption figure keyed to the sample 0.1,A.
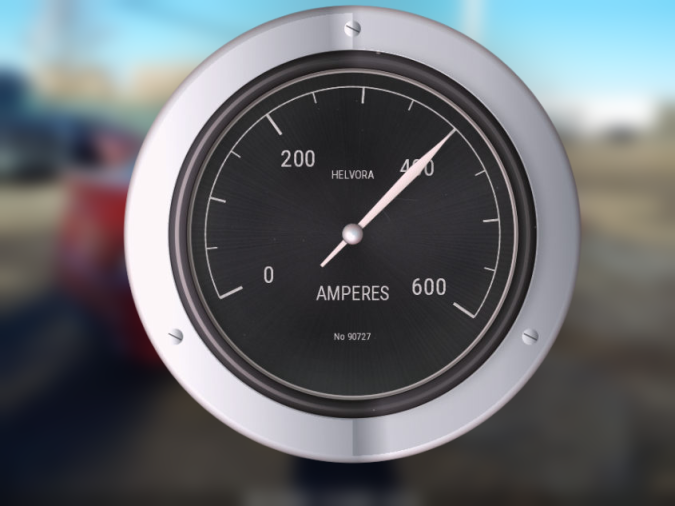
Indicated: 400,A
